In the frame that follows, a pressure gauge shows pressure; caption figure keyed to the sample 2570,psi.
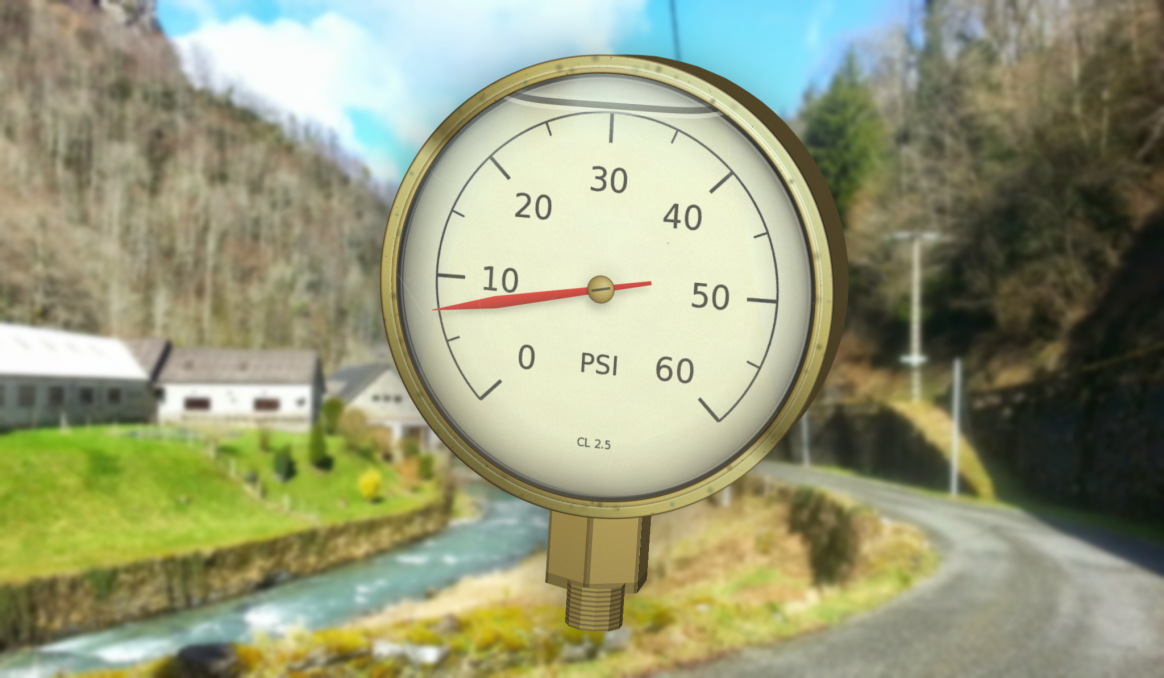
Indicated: 7.5,psi
